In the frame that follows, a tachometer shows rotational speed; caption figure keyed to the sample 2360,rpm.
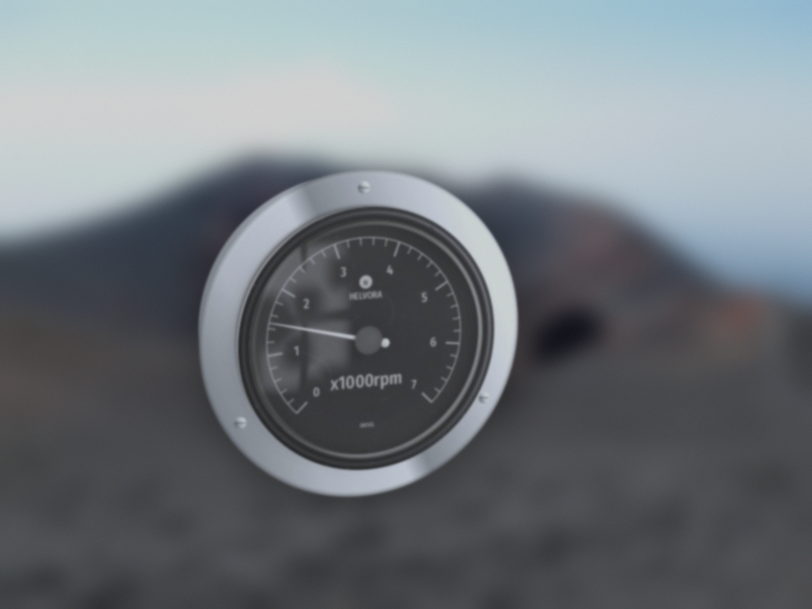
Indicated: 1500,rpm
